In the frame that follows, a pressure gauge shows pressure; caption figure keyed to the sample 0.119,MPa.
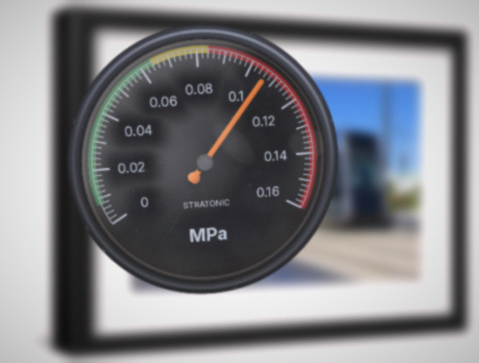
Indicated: 0.106,MPa
